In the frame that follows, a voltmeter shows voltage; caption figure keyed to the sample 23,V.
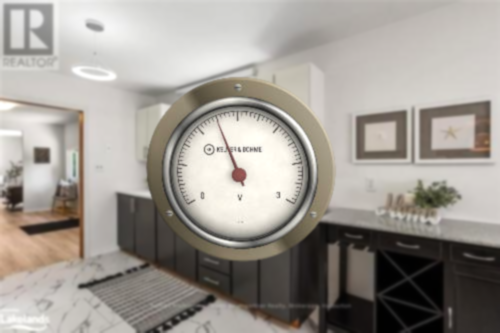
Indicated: 1.25,V
